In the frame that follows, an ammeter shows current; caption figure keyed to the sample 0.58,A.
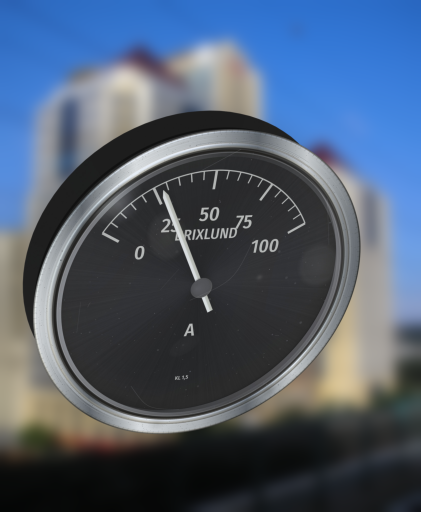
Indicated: 27.5,A
